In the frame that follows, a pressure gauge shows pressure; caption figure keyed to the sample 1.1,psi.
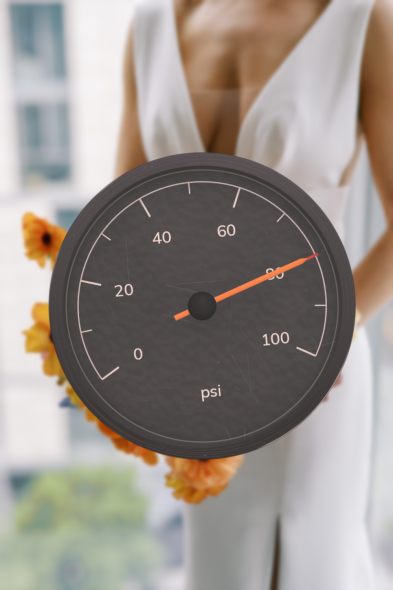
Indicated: 80,psi
